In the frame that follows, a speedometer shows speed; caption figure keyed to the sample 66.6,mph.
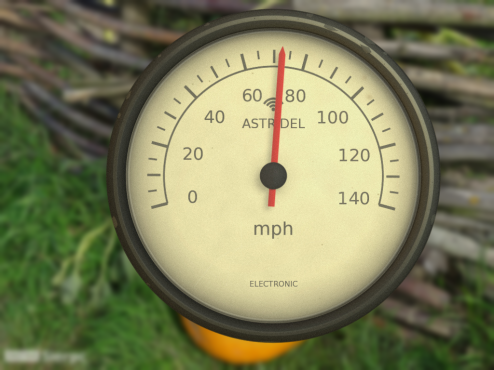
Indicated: 72.5,mph
